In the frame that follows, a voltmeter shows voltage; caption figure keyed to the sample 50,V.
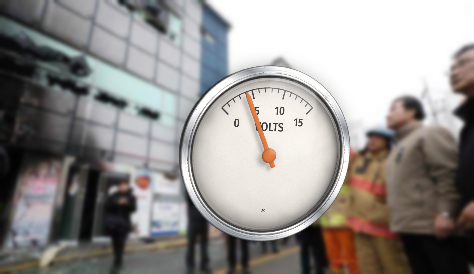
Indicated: 4,V
